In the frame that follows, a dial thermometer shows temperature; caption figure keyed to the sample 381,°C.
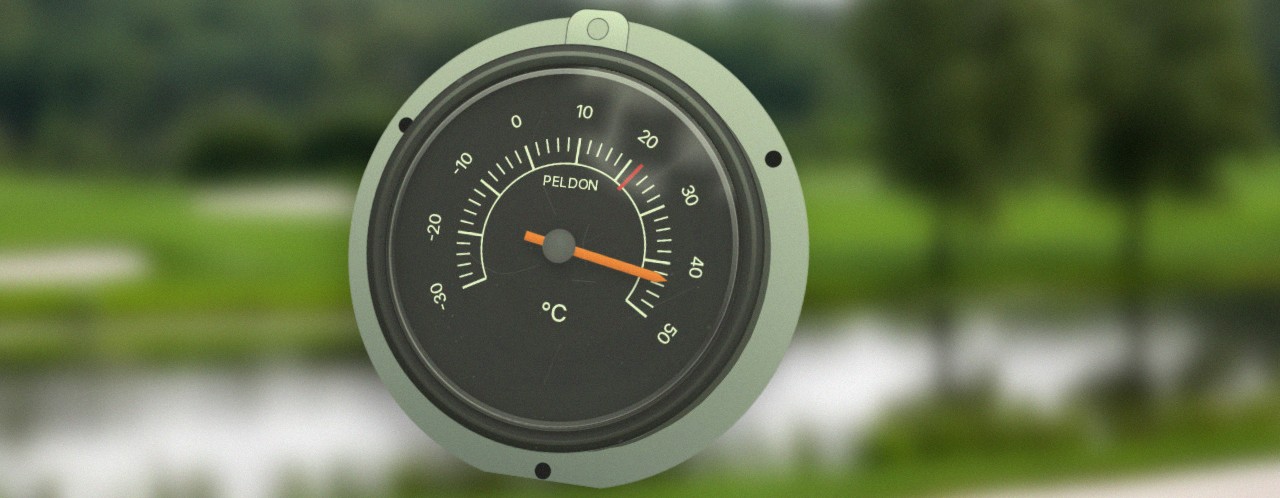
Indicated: 43,°C
